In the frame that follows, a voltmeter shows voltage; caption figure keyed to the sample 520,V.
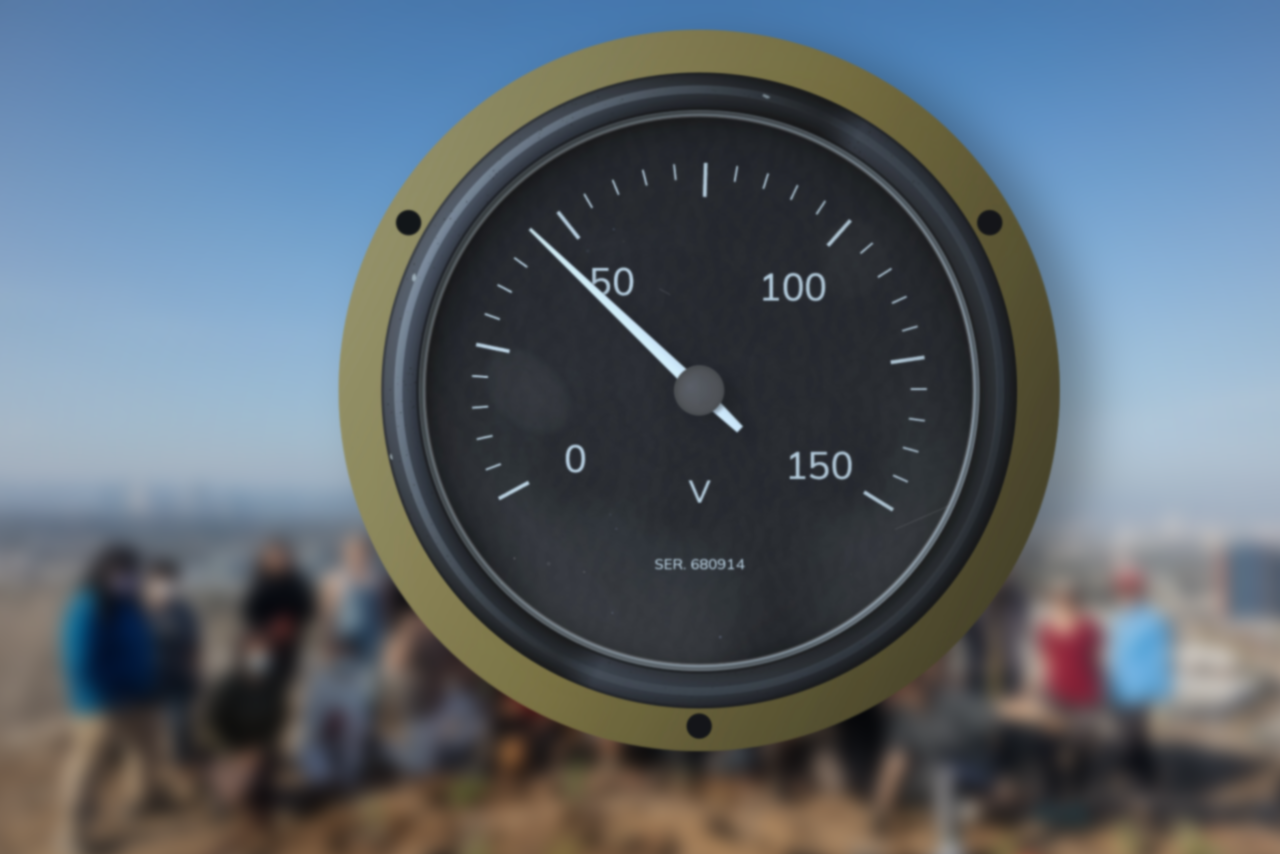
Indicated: 45,V
